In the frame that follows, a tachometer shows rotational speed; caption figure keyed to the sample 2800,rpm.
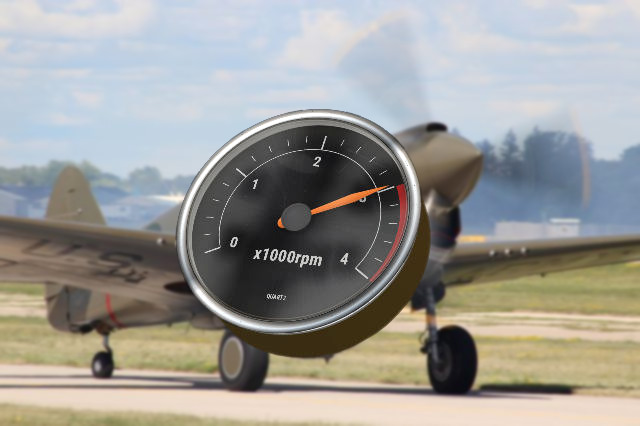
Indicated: 3000,rpm
